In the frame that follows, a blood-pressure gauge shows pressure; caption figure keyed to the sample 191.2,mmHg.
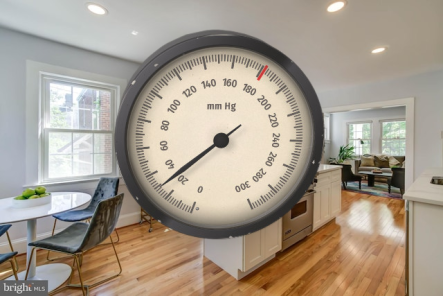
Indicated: 30,mmHg
